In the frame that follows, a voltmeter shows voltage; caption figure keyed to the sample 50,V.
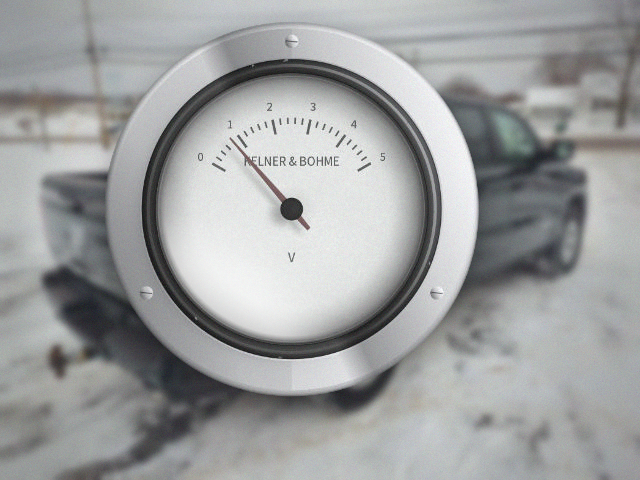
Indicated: 0.8,V
